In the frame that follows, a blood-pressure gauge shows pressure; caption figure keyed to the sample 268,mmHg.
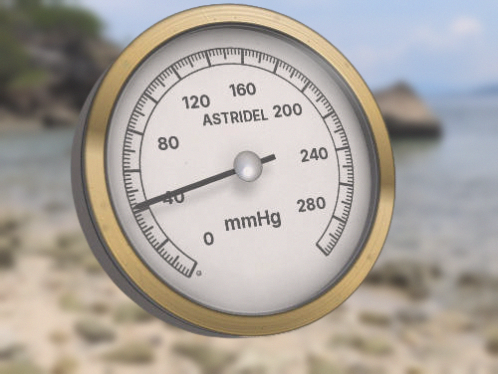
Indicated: 42,mmHg
